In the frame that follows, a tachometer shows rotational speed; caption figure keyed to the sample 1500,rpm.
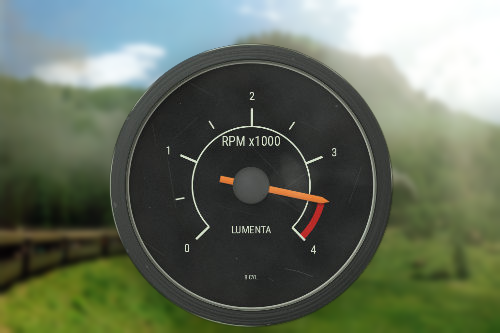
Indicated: 3500,rpm
